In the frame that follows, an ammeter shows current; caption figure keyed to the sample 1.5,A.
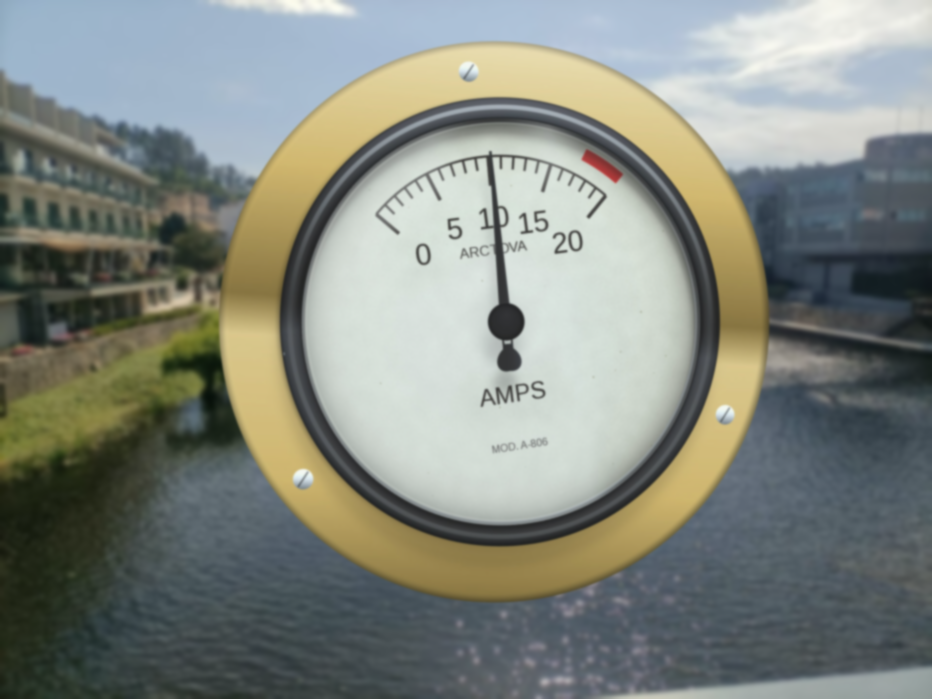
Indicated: 10,A
